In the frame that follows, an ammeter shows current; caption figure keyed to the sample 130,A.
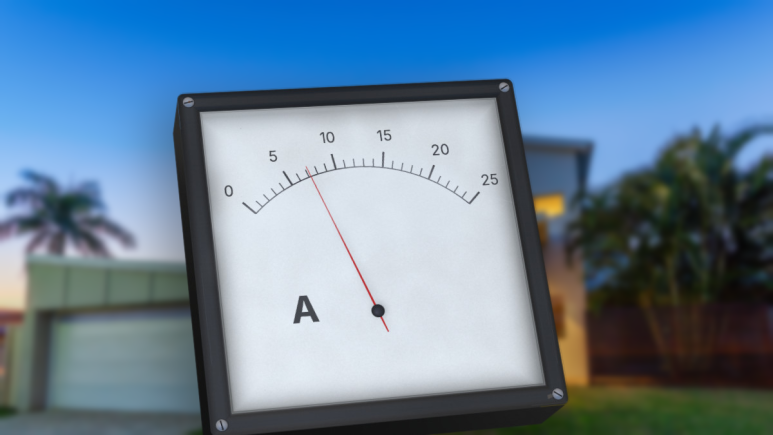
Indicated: 7,A
